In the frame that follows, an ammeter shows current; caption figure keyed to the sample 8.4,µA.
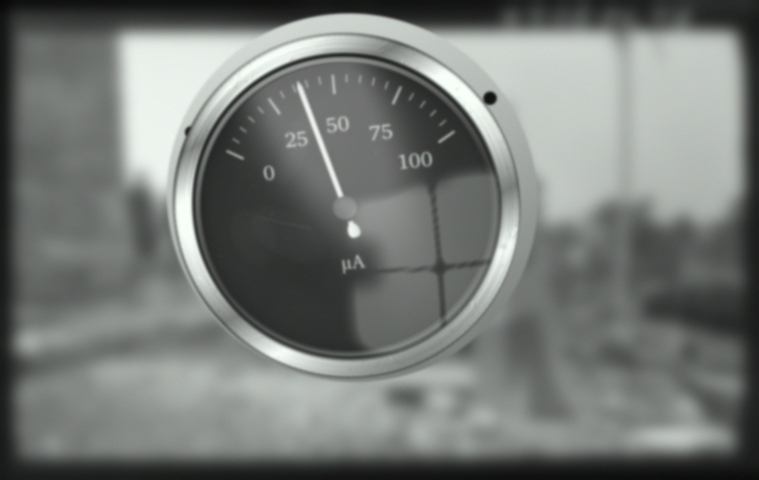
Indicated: 37.5,µA
